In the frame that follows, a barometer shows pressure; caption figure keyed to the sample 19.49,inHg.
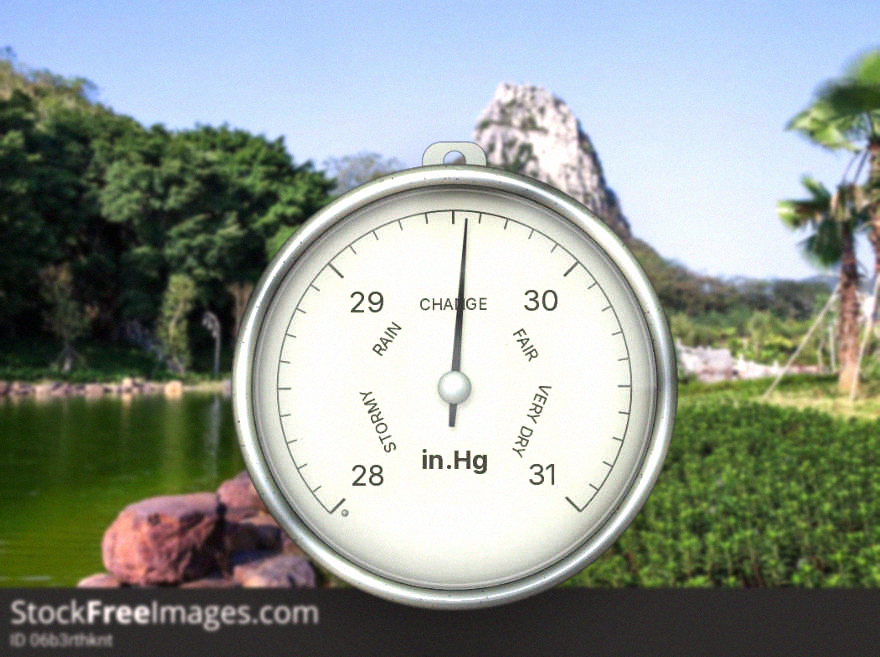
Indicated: 29.55,inHg
